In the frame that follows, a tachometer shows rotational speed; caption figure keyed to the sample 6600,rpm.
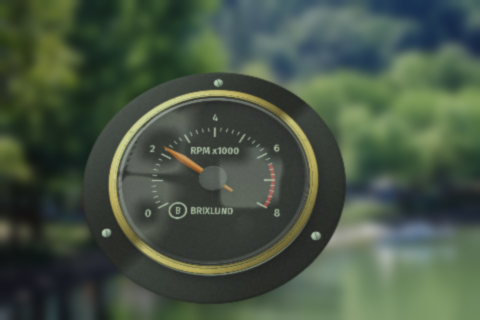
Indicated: 2200,rpm
